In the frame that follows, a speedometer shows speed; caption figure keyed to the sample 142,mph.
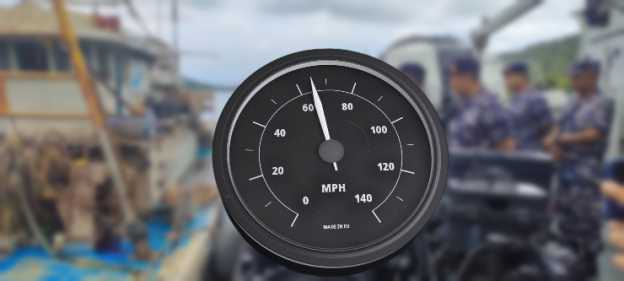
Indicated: 65,mph
